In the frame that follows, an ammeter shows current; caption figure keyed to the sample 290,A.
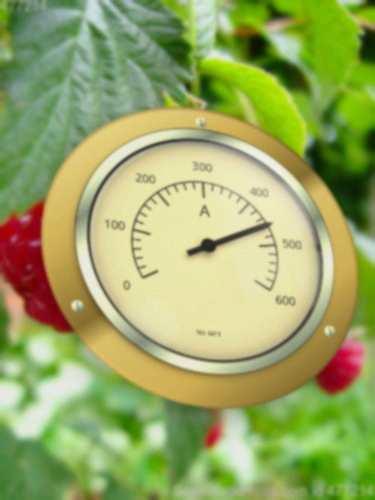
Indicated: 460,A
